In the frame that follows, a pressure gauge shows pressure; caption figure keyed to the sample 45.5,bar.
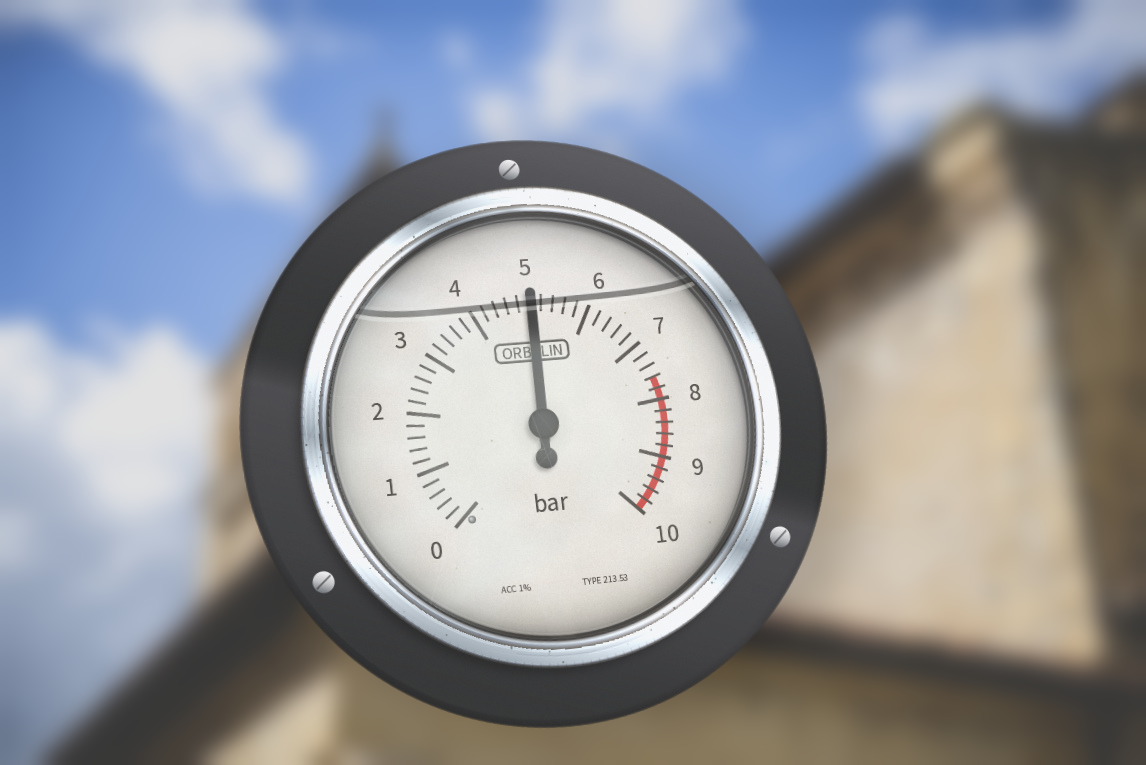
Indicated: 5,bar
